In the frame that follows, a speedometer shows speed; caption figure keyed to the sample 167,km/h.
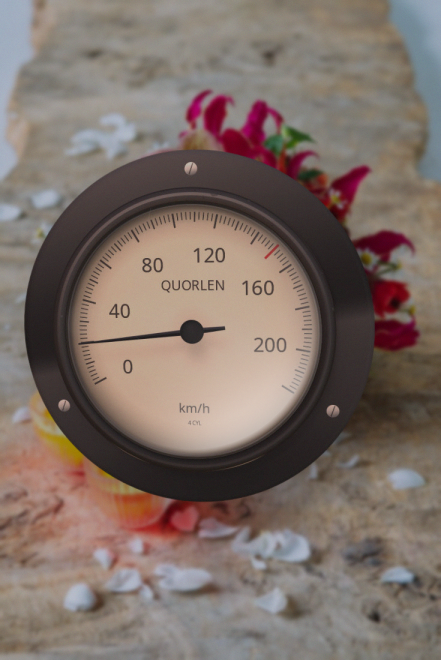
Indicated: 20,km/h
